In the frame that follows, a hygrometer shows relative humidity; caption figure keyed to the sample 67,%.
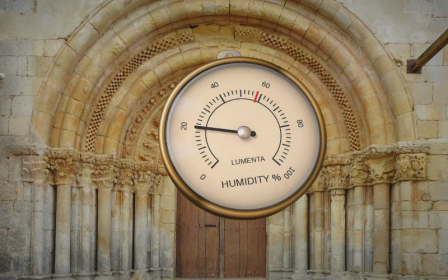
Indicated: 20,%
